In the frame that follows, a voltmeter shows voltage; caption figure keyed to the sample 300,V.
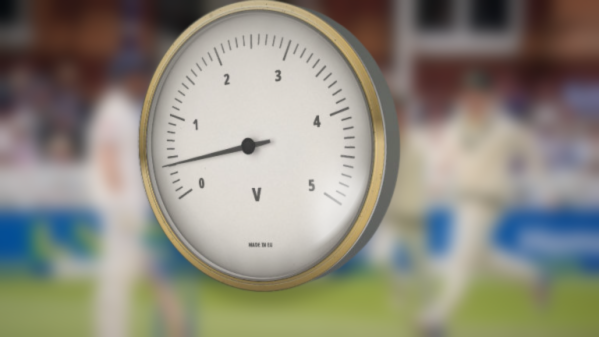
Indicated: 0.4,V
